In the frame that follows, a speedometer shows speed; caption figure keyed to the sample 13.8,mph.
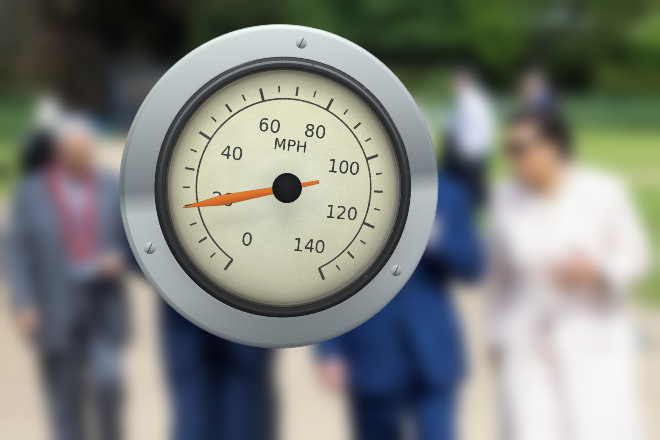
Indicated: 20,mph
